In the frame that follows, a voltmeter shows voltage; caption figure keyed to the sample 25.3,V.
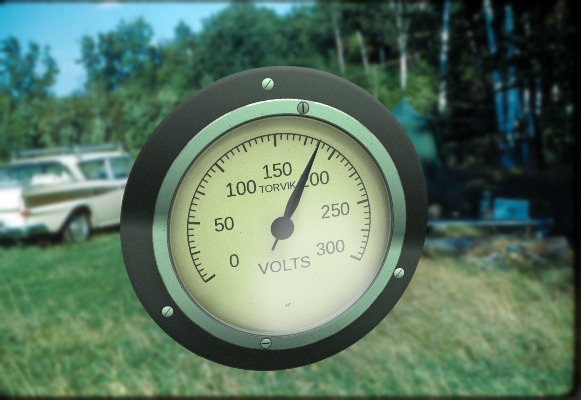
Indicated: 185,V
